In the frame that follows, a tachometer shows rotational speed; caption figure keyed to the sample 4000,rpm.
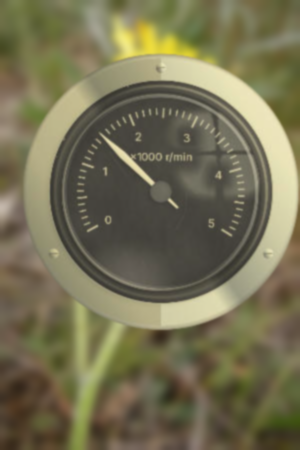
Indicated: 1500,rpm
